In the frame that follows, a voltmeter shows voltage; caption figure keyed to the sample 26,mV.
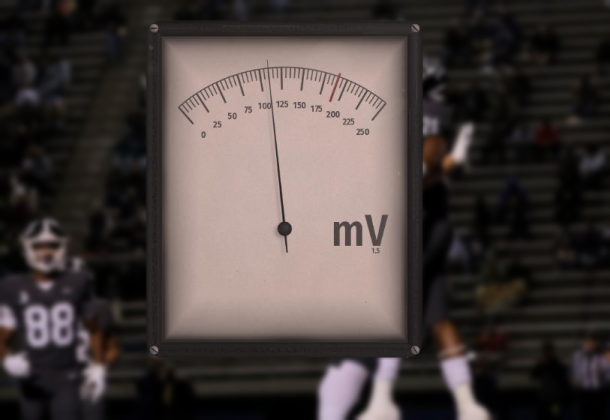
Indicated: 110,mV
